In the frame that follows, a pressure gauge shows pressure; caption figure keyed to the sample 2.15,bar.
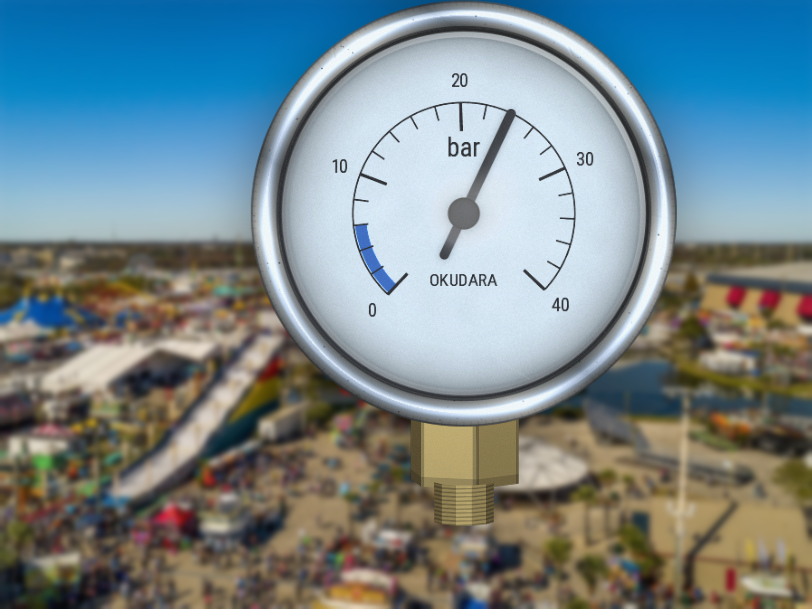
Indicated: 24,bar
